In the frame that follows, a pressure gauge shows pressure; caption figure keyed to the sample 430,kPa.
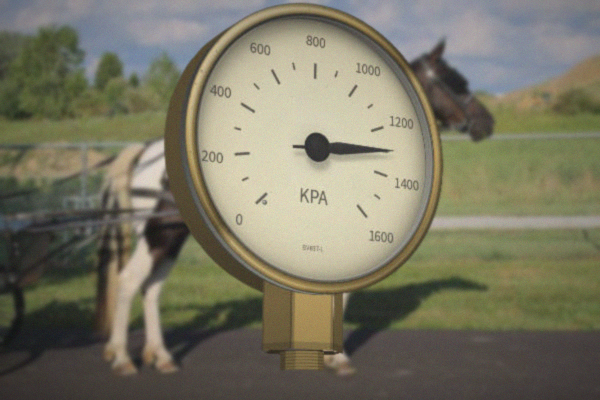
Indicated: 1300,kPa
